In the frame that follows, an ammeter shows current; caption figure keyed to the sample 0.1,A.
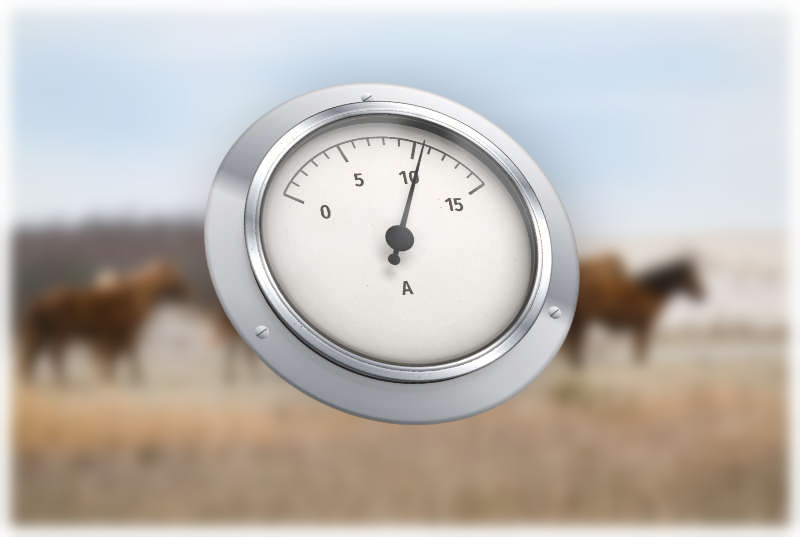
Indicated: 10.5,A
